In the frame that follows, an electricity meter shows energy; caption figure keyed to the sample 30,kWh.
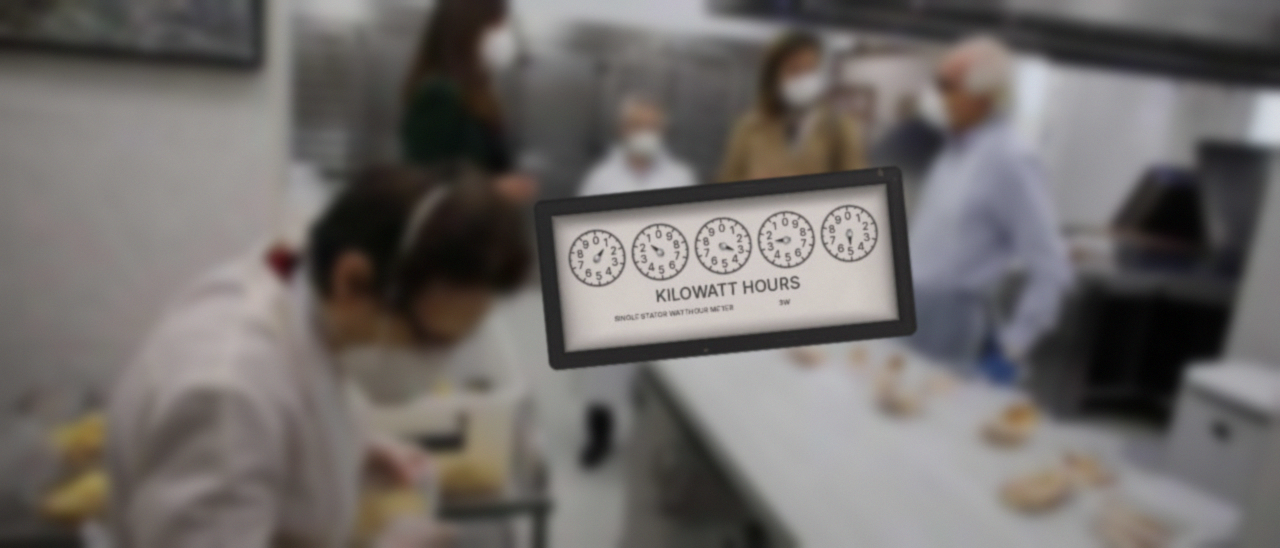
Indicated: 11325,kWh
